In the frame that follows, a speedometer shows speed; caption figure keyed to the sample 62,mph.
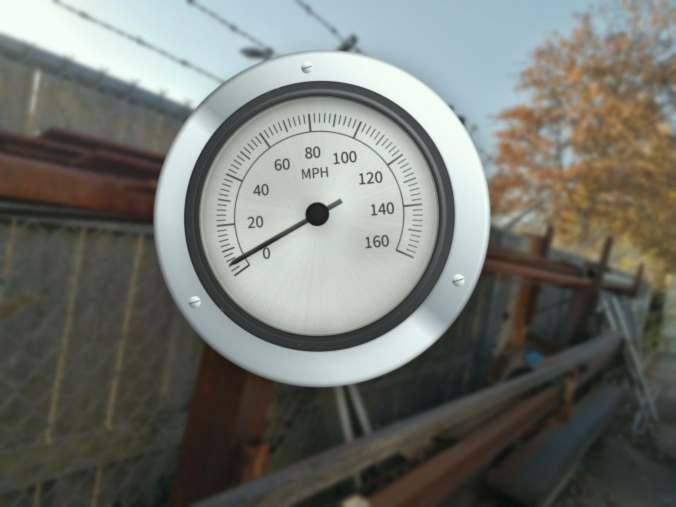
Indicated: 4,mph
